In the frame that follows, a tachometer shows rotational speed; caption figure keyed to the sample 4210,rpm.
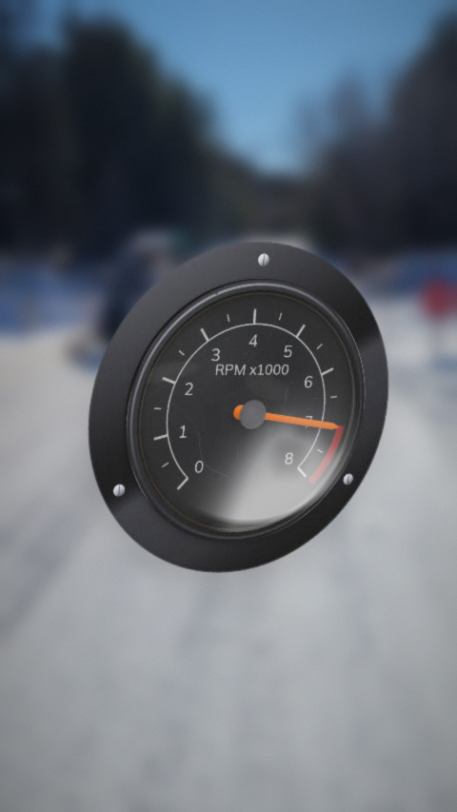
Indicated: 7000,rpm
